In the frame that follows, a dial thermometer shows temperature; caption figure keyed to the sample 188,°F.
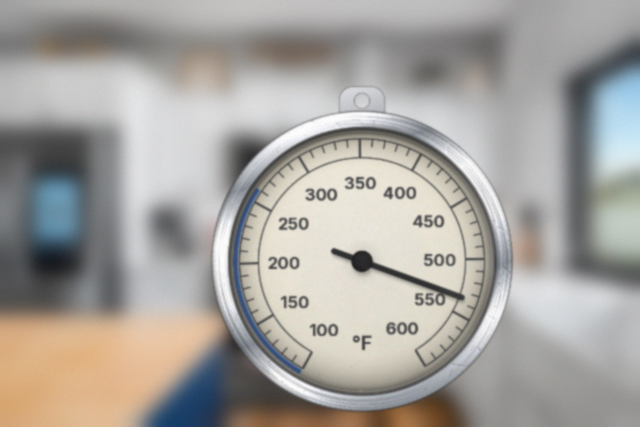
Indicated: 535,°F
